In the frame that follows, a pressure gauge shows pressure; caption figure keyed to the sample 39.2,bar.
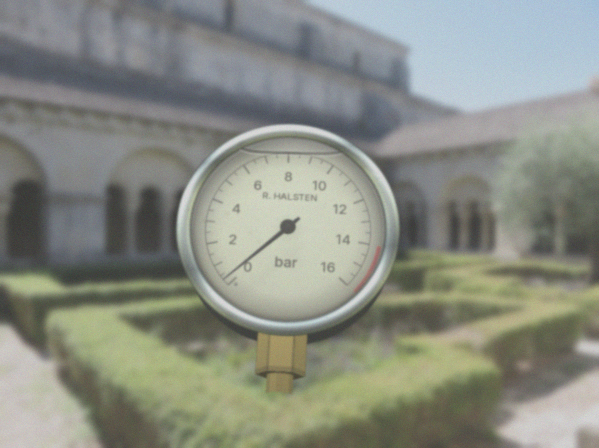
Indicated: 0.25,bar
